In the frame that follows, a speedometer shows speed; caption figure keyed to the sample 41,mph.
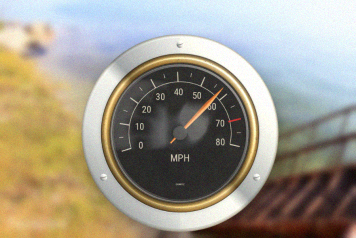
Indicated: 57.5,mph
